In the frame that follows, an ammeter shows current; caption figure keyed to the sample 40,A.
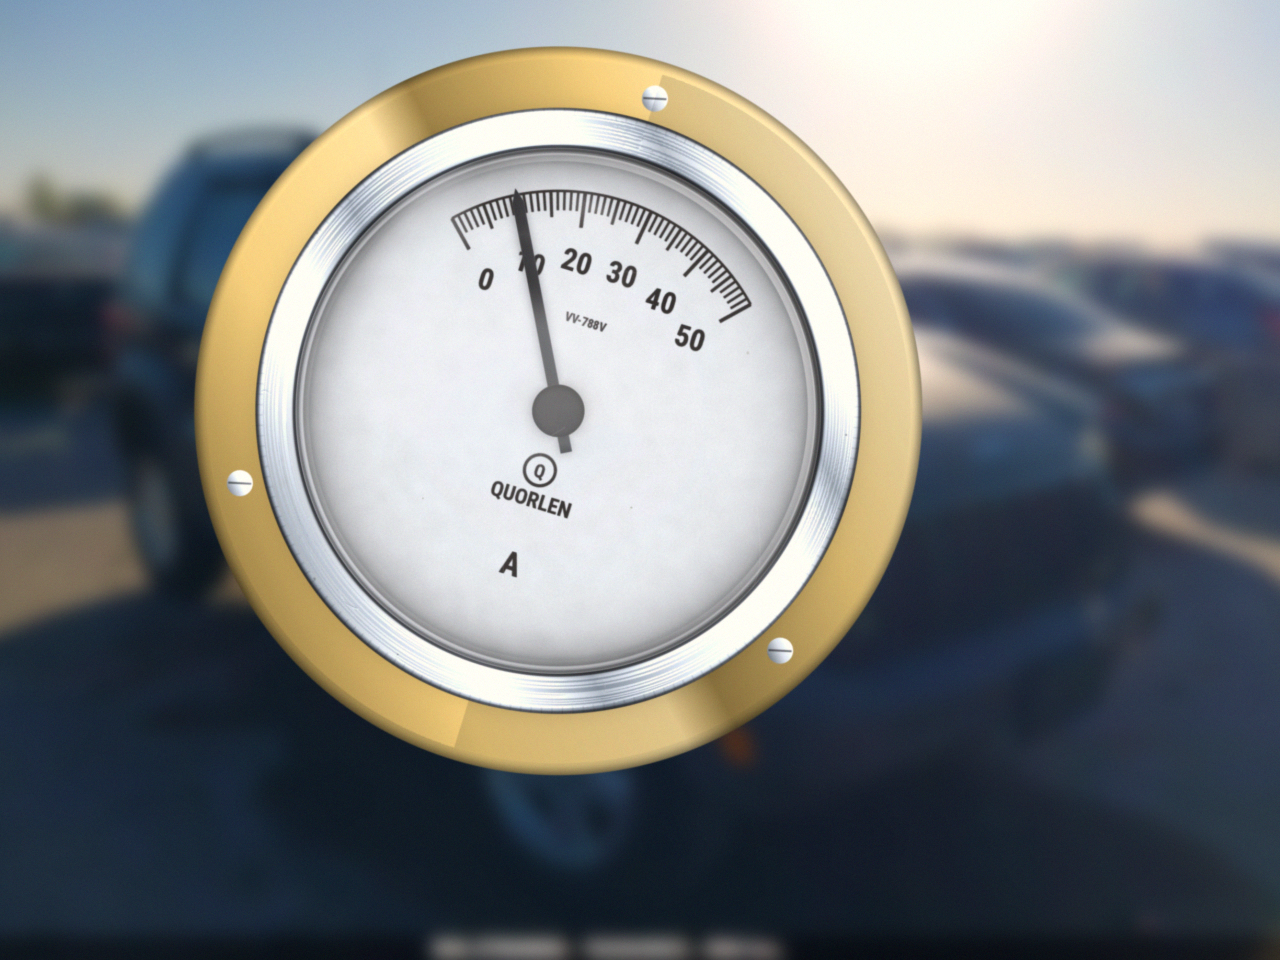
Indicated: 10,A
